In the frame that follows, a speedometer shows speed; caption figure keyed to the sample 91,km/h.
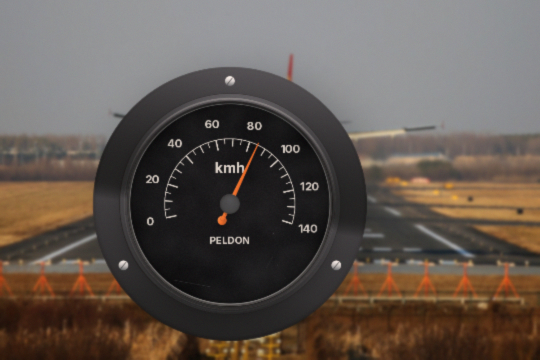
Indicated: 85,km/h
